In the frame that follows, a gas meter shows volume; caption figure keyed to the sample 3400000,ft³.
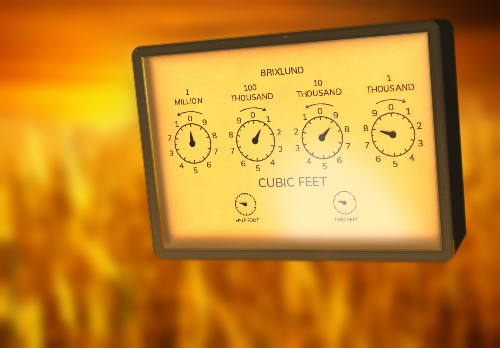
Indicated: 8800,ft³
